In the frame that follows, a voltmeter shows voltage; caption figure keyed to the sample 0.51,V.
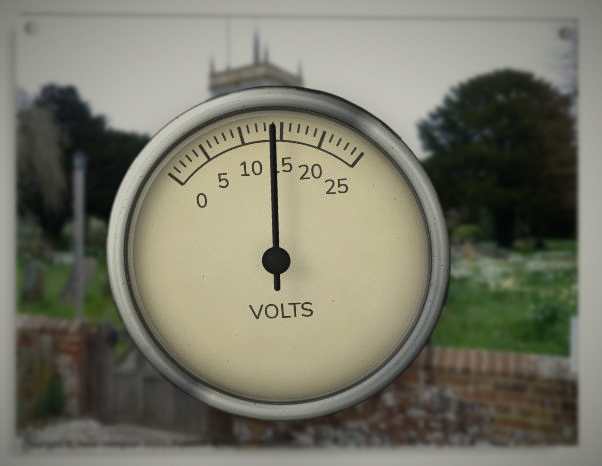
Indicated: 14,V
